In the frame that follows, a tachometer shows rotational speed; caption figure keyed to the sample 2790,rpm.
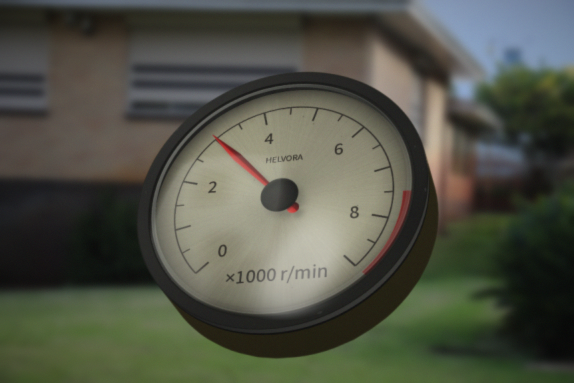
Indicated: 3000,rpm
